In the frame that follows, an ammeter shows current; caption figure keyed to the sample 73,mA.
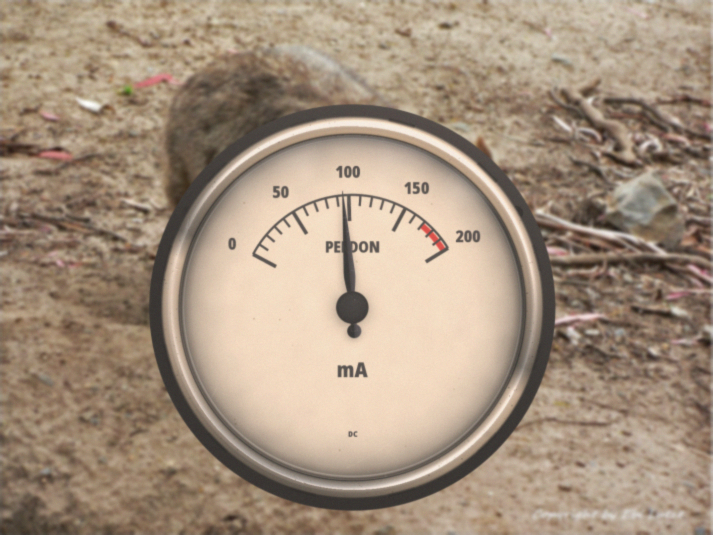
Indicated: 95,mA
